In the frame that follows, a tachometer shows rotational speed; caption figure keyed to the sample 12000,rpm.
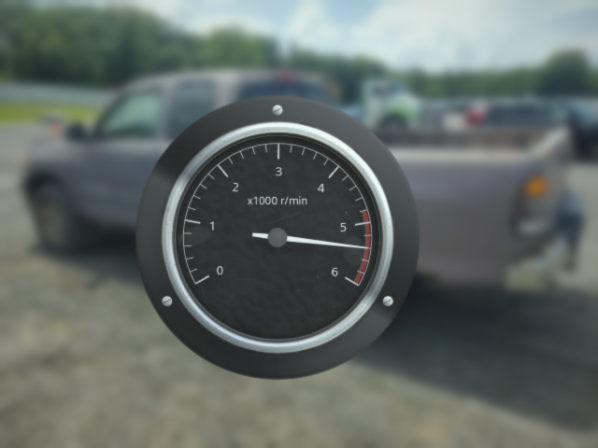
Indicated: 5400,rpm
